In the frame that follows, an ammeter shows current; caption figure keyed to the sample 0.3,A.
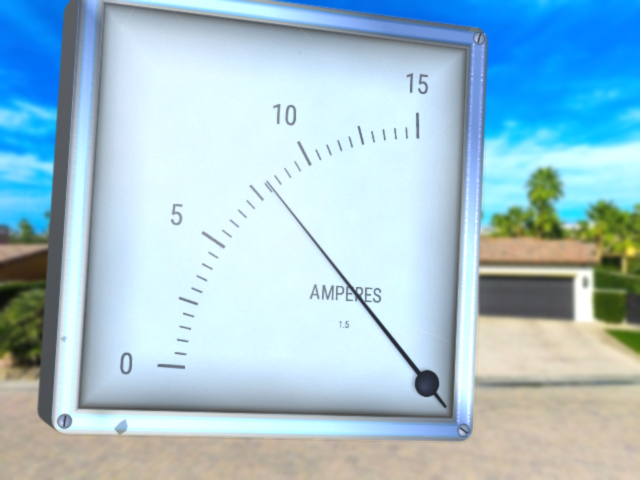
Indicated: 8,A
